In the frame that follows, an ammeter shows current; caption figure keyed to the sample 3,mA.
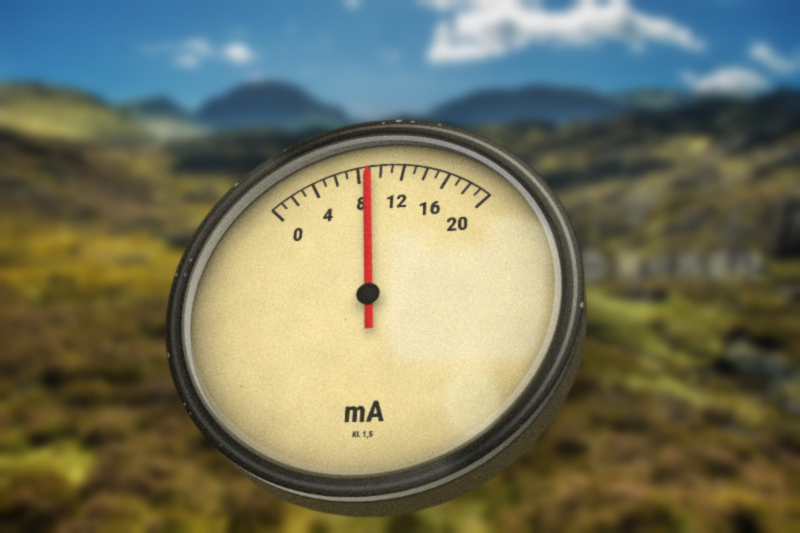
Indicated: 9,mA
